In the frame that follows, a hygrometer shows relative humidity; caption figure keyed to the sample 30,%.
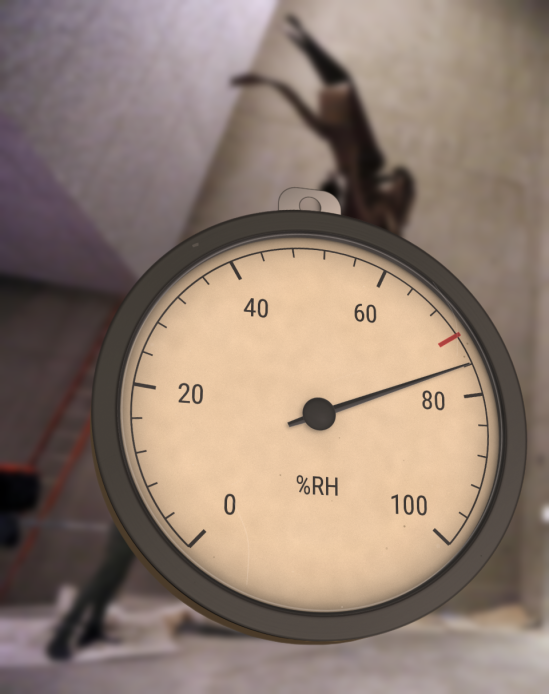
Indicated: 76,%
